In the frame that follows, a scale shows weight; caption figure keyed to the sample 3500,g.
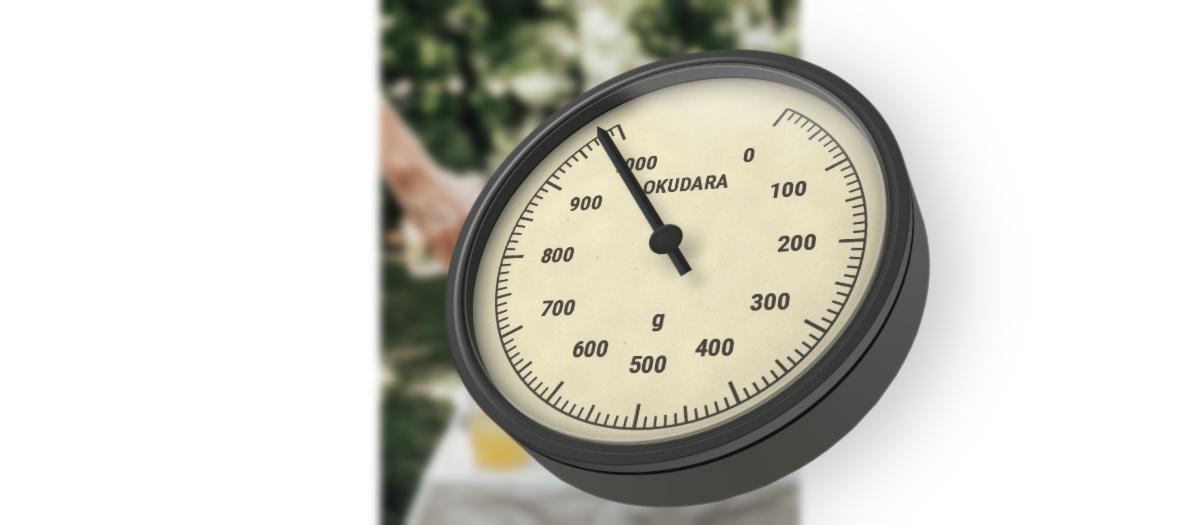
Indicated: 980,g
